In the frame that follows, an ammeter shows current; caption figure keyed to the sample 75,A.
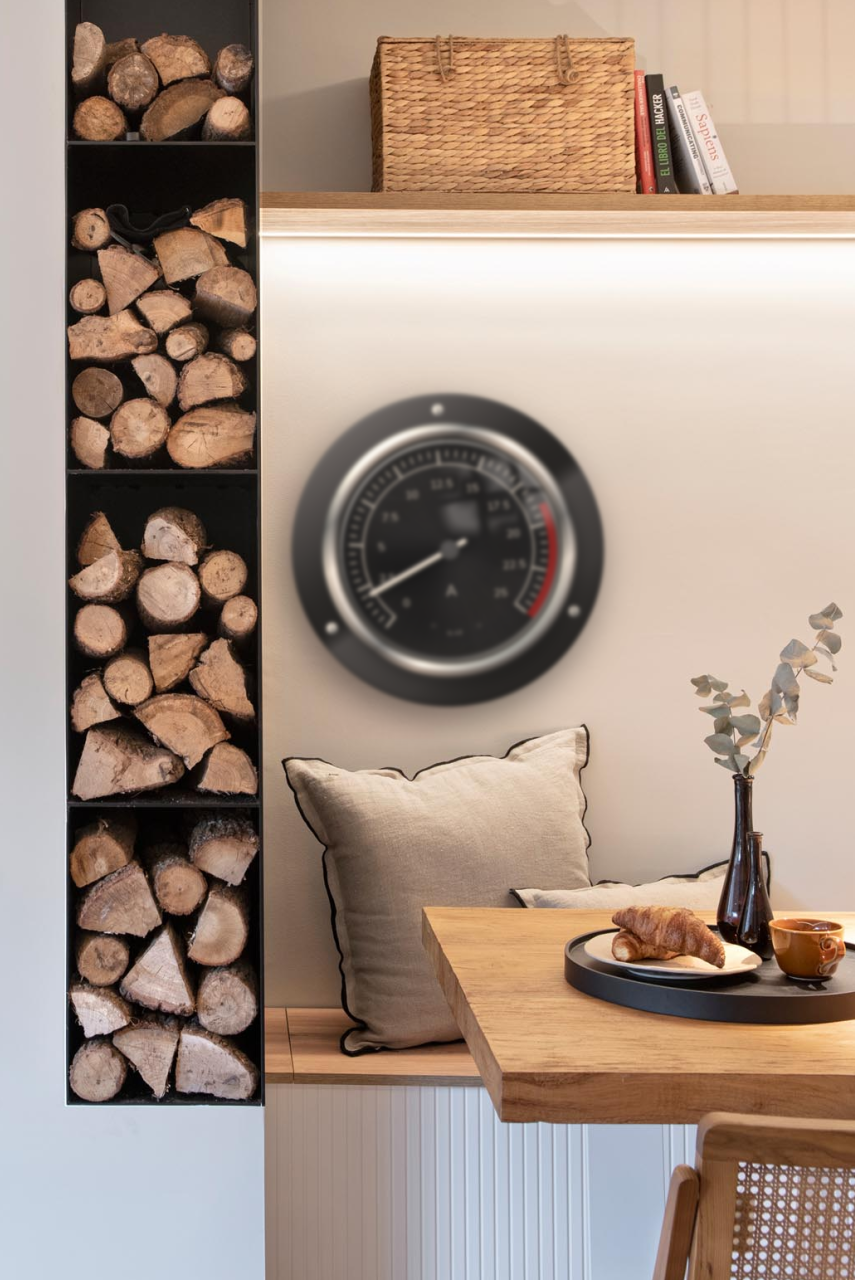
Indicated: 2,A
